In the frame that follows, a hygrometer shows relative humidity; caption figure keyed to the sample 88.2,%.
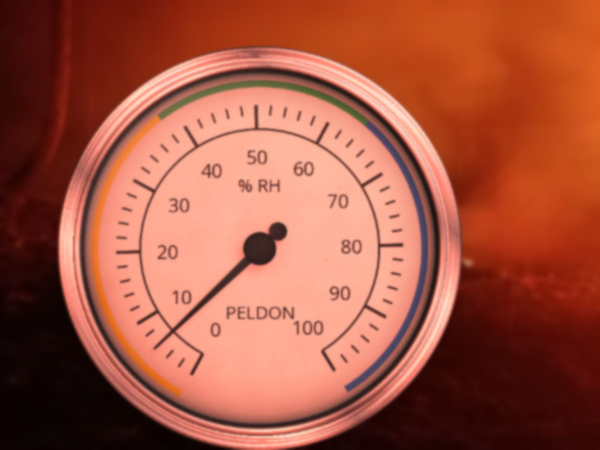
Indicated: 6,%
